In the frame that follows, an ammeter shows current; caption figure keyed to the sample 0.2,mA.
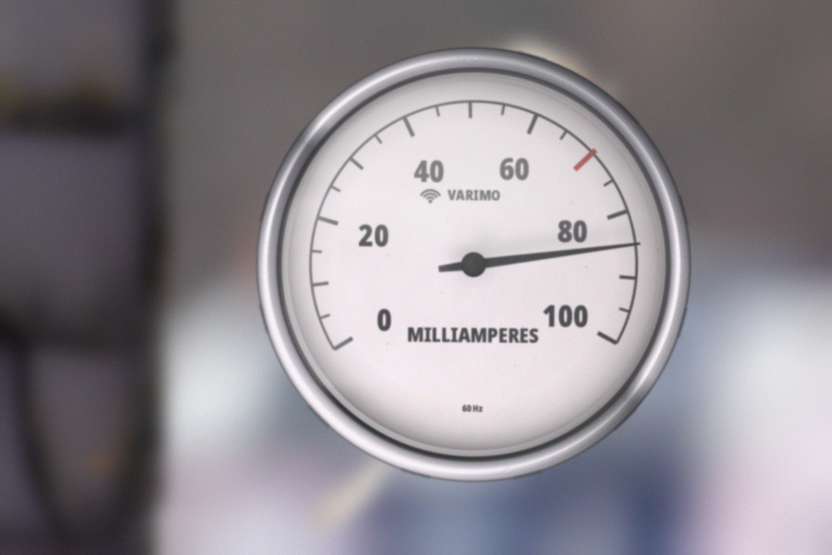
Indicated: 85,mA
